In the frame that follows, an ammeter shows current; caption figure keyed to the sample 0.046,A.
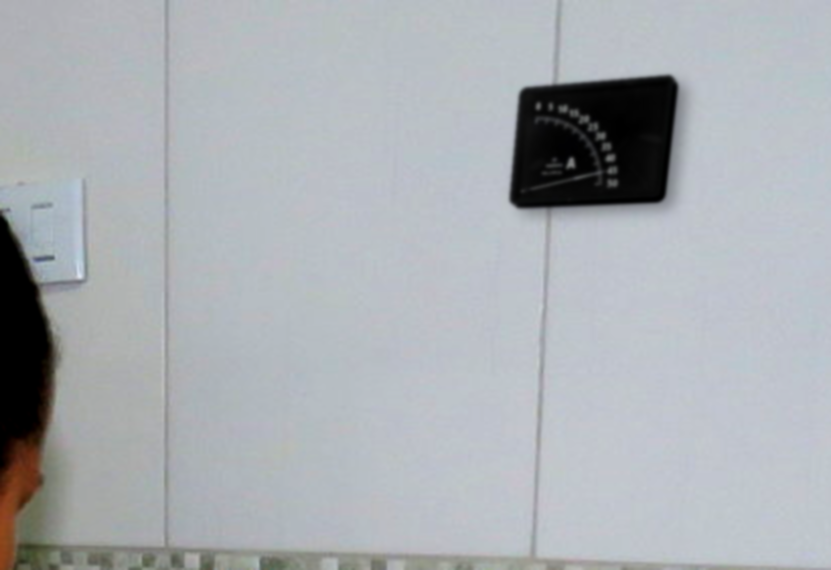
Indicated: 45,A
